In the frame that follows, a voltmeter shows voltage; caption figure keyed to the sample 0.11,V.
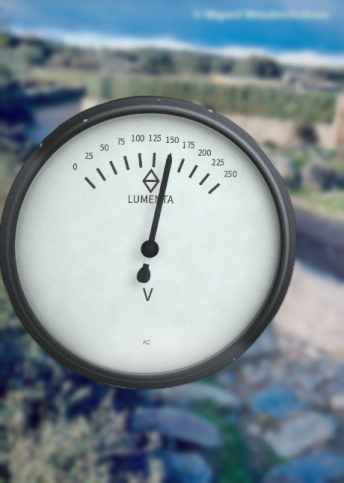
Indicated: 150,V
